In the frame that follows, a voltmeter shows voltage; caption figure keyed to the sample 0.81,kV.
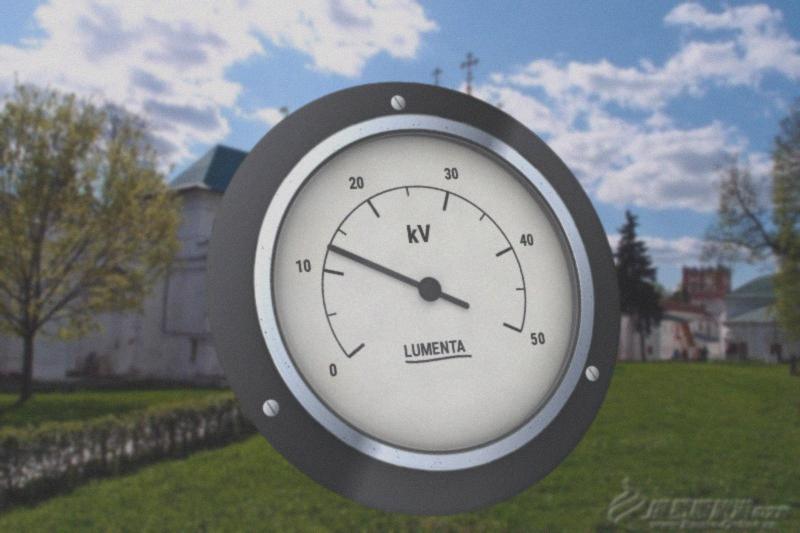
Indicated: 12.5,kV
